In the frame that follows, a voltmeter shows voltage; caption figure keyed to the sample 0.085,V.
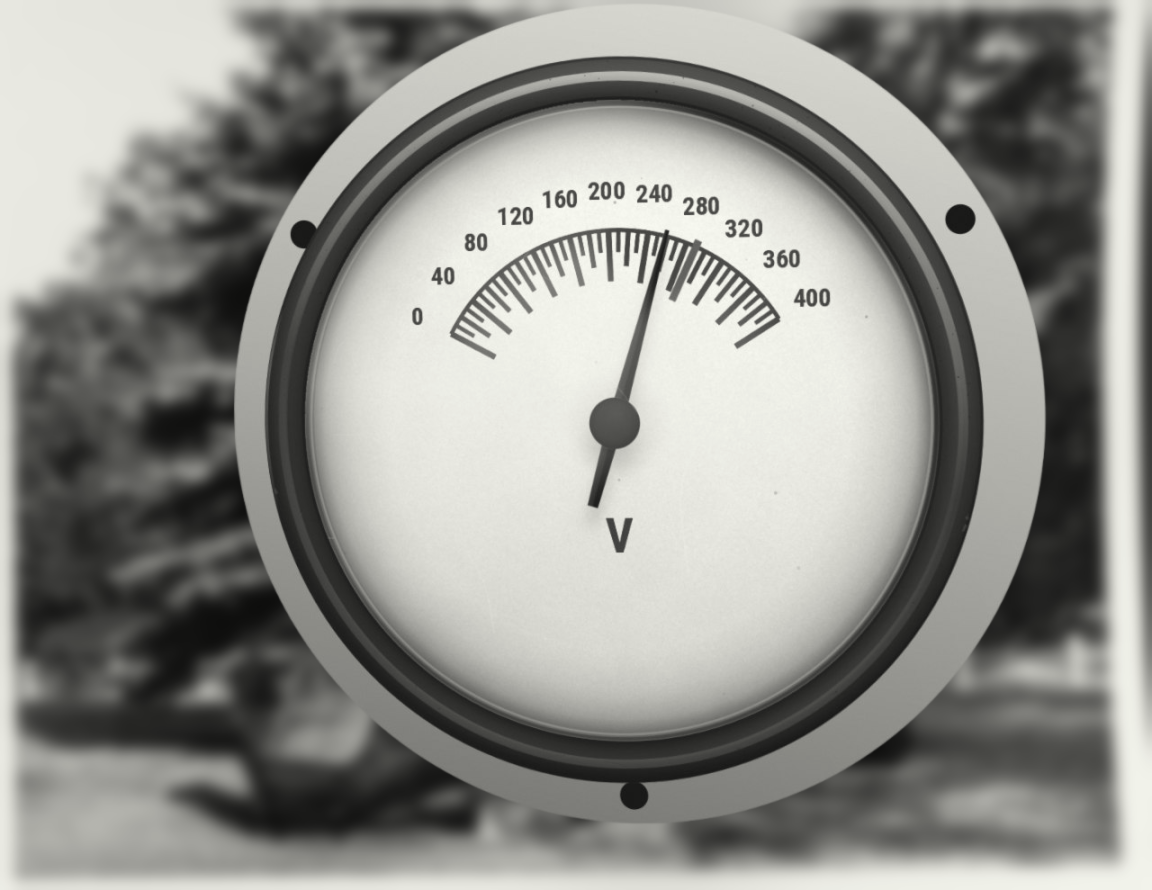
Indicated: 260,V
